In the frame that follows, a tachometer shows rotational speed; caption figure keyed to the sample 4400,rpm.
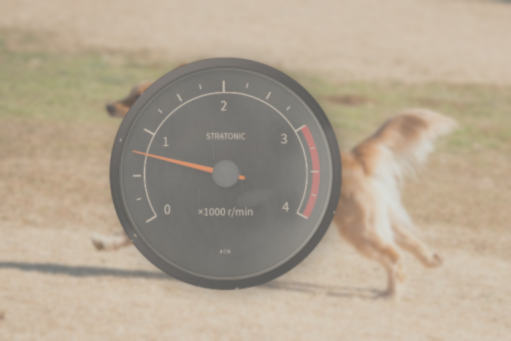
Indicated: 750,rpm
